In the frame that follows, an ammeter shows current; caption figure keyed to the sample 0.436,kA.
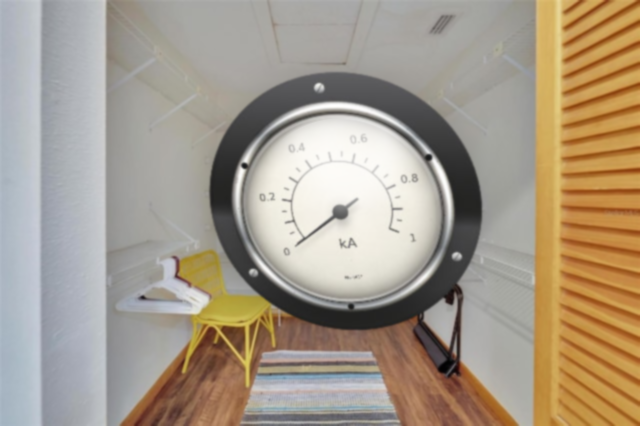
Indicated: 0,kA
